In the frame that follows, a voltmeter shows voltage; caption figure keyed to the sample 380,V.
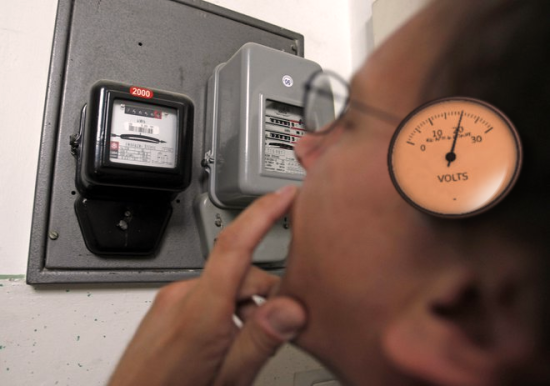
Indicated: 20,V
